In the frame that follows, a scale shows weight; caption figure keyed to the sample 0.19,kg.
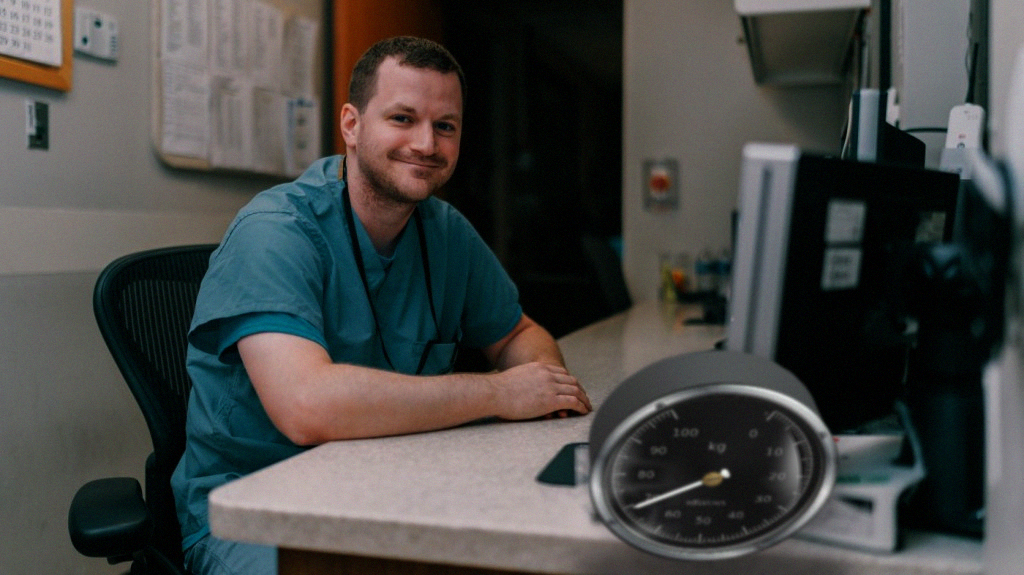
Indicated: 70,kg
